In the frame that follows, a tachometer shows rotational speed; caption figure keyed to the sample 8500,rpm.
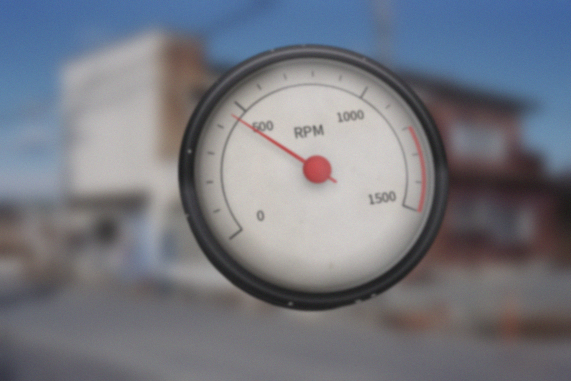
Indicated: 450,rpm
